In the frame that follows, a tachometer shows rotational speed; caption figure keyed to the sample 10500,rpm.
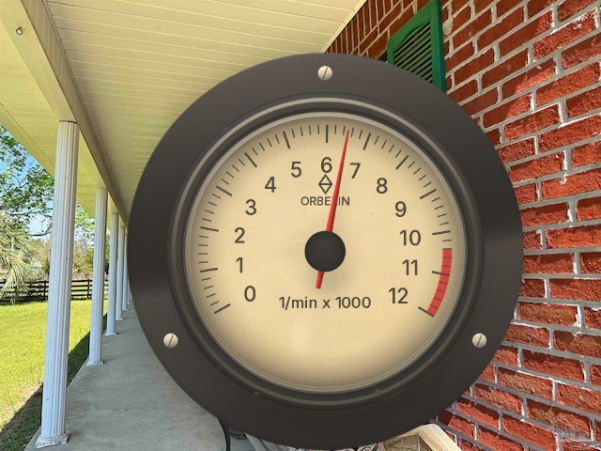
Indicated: 6500,rpm
